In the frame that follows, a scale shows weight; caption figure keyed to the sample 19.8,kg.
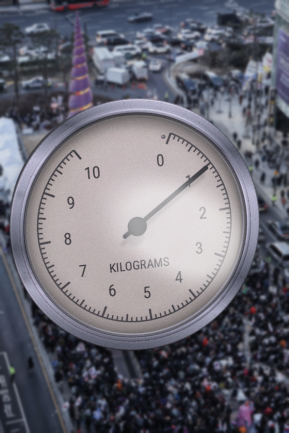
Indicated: 1,kg
